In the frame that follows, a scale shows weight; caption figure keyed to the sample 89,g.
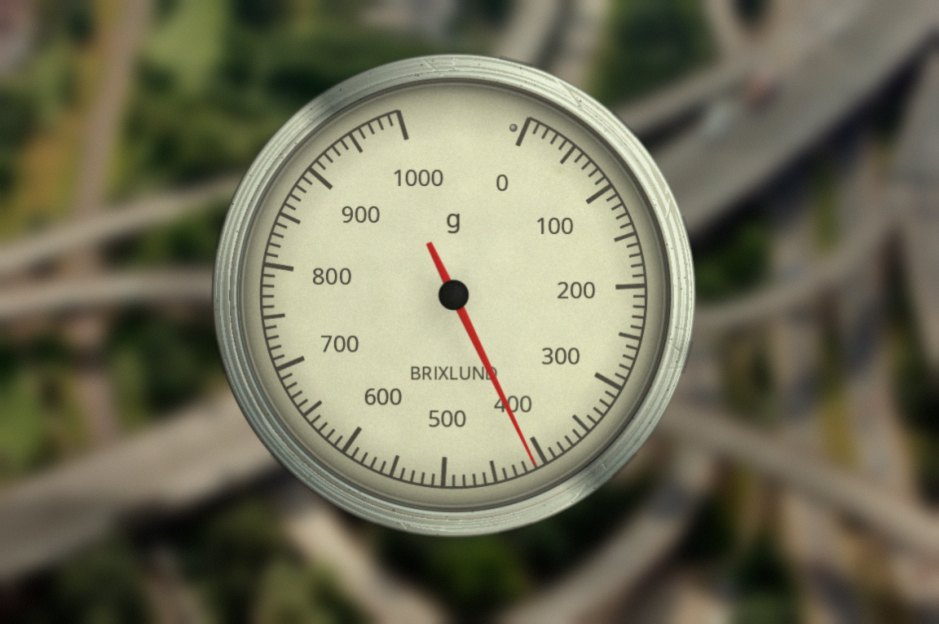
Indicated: 410,g
